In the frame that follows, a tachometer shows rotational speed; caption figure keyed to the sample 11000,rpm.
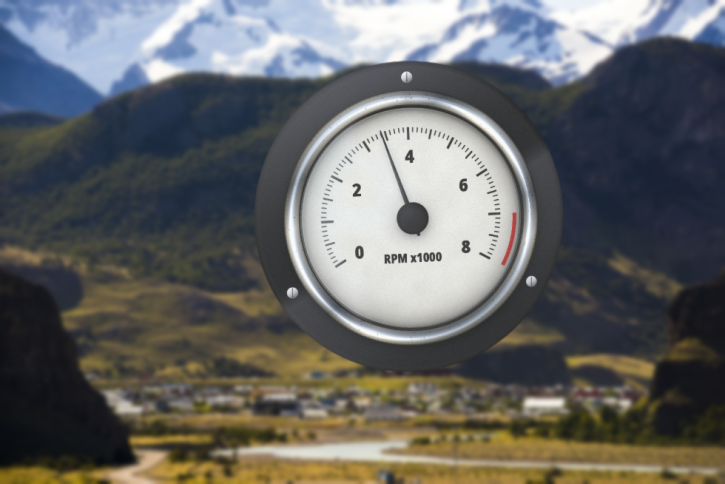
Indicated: 3400,rpm
